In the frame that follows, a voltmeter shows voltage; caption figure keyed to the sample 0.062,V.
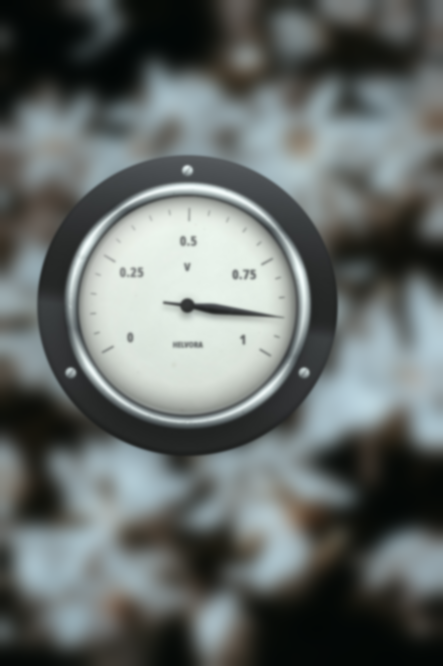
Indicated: 0.9,V
